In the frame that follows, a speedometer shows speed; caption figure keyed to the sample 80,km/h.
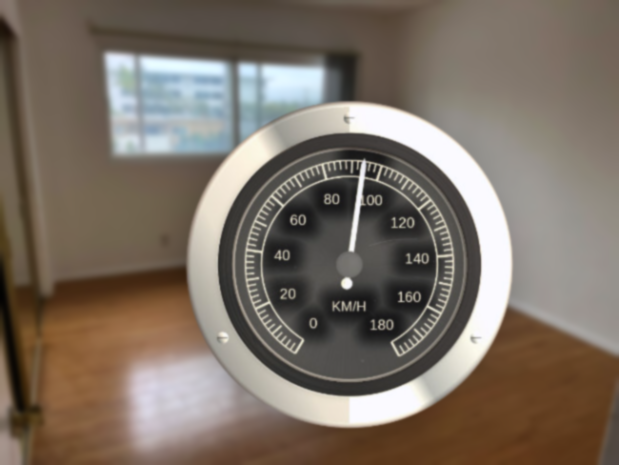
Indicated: 94,km/h
